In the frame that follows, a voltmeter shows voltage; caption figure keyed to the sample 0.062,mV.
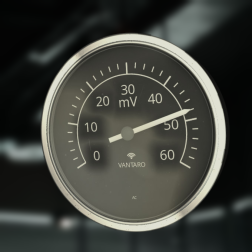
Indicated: 48,mV
